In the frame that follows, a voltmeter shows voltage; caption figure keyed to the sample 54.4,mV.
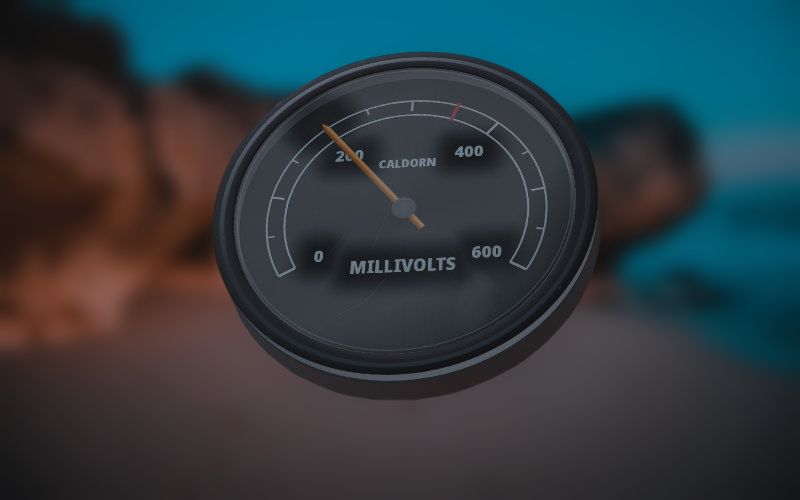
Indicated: 200,mV
